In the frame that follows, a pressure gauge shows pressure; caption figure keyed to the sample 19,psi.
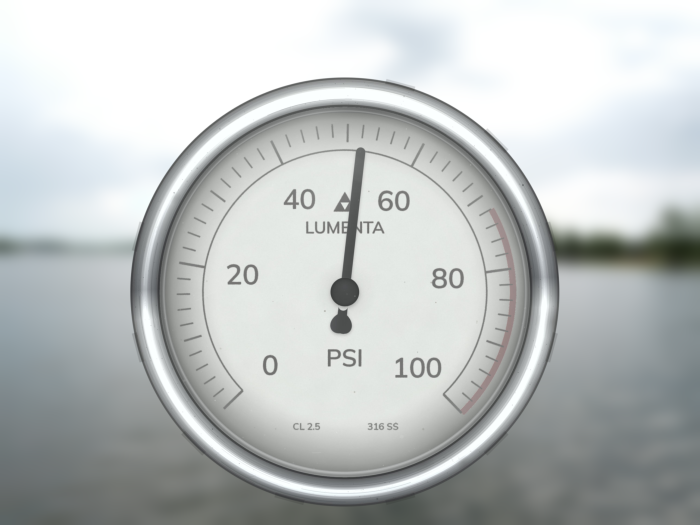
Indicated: 52,psi
